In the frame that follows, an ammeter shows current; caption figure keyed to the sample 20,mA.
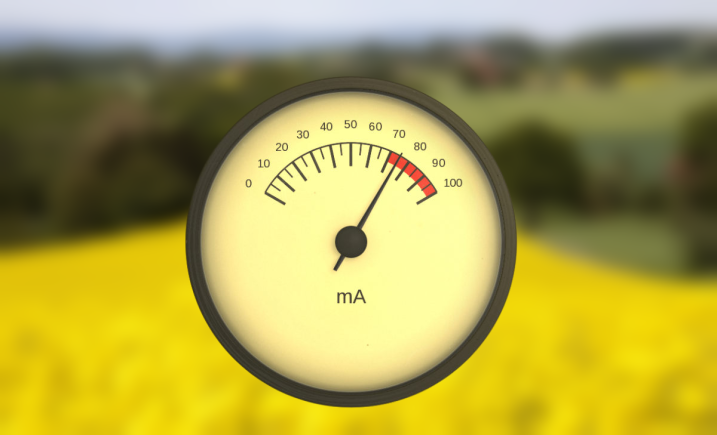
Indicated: 75,mA
